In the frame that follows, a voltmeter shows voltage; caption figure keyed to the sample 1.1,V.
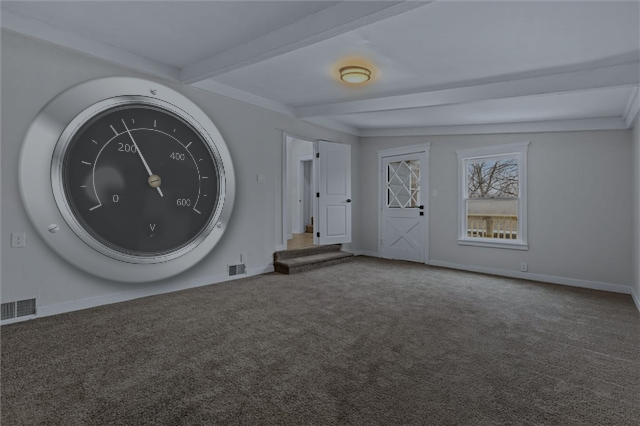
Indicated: 225,V
